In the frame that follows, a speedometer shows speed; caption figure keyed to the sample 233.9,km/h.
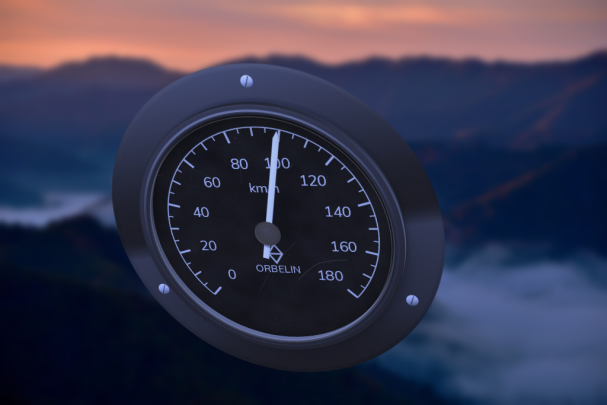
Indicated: 100,km/h
